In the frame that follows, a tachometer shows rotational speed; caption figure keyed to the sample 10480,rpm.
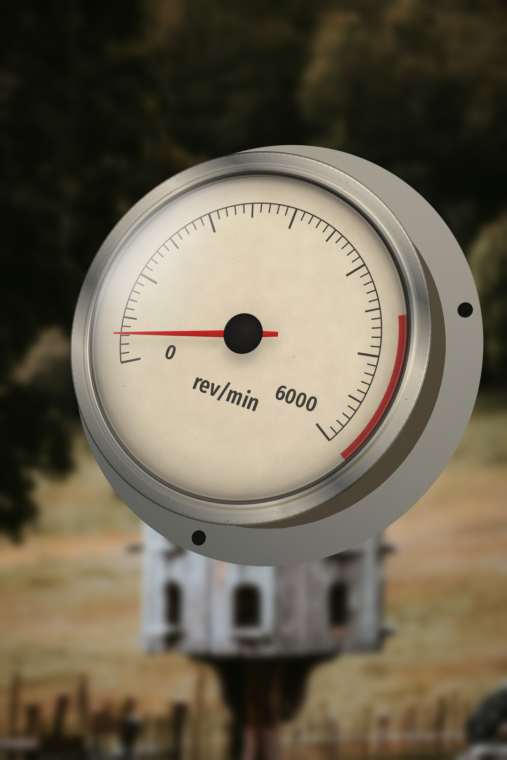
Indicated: 300,rpm
